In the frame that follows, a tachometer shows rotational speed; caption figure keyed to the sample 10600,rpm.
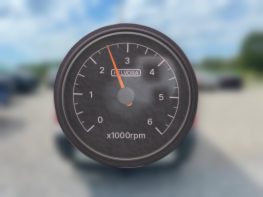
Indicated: 2500,rpm
